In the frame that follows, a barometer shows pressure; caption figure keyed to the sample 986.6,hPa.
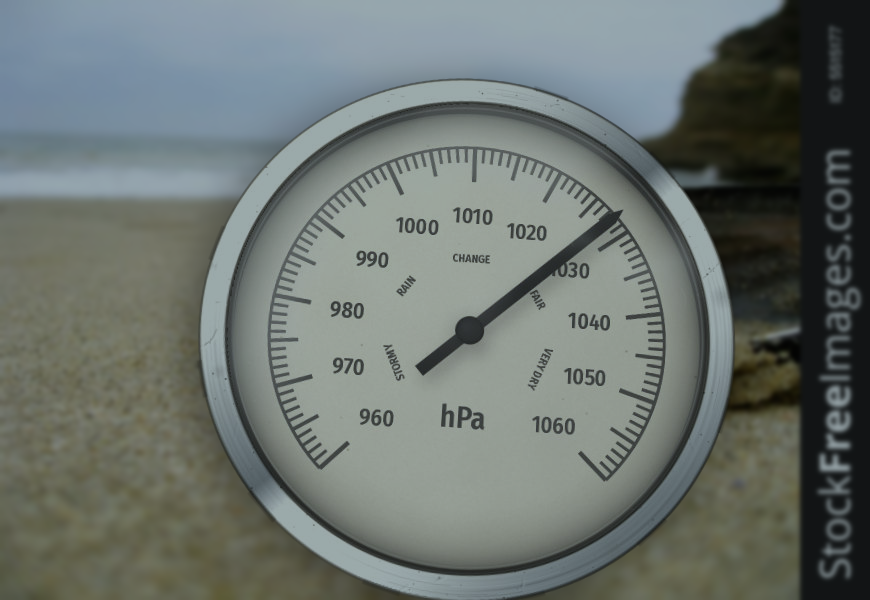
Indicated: 1028,hPa
